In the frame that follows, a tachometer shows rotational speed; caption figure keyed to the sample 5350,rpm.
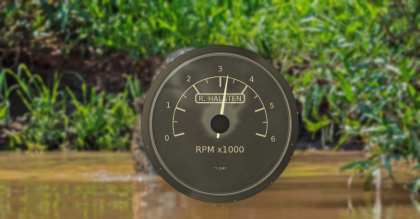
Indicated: 3250,rpm
